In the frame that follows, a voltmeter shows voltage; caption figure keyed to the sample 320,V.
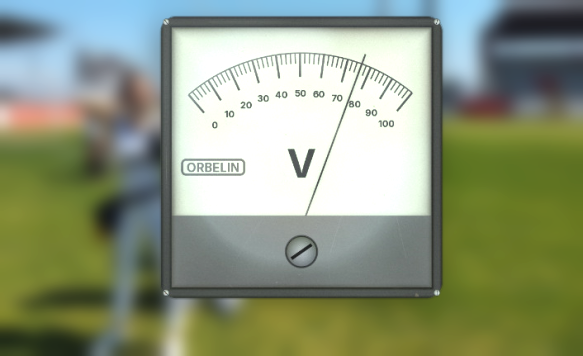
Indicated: 76,V
